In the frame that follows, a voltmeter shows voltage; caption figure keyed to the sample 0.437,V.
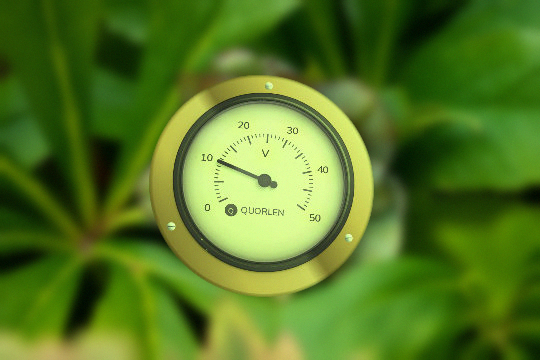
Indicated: 10,V
